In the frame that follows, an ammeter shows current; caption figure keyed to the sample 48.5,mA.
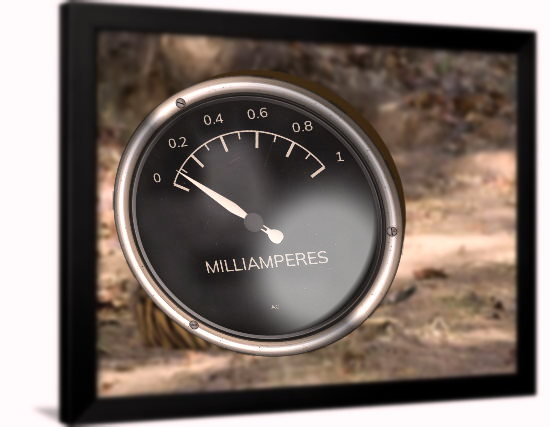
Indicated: 0.1,mA
